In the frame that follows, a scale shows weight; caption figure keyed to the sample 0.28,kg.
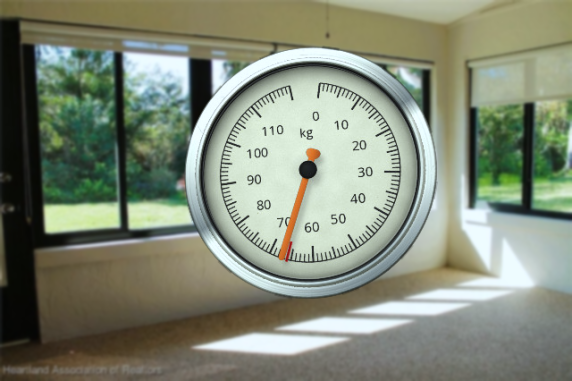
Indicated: 67,kg
